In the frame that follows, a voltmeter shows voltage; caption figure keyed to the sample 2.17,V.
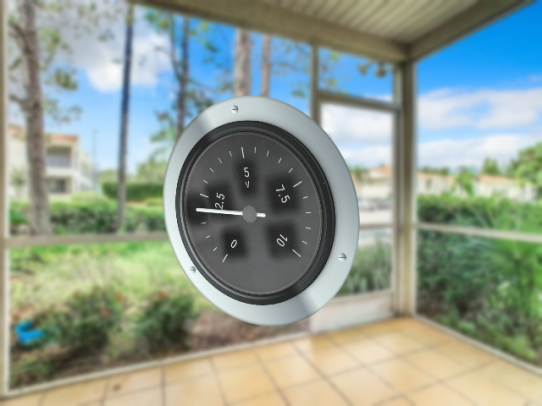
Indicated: 2,V
